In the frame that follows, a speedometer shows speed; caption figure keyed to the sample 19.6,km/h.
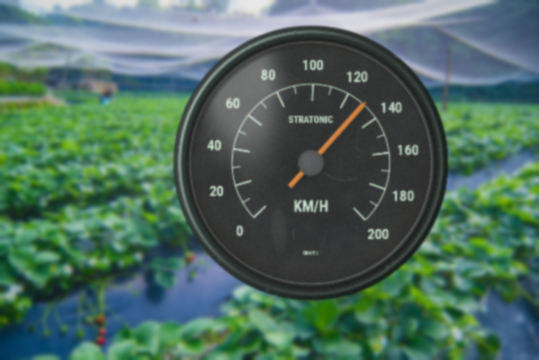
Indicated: 130,km/h
